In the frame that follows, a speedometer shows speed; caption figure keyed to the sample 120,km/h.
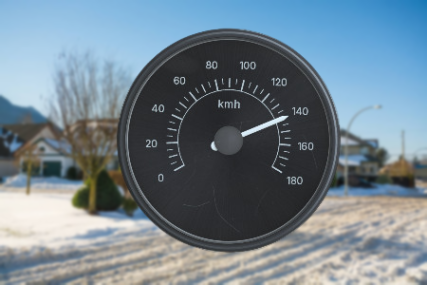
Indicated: 140,km/h
